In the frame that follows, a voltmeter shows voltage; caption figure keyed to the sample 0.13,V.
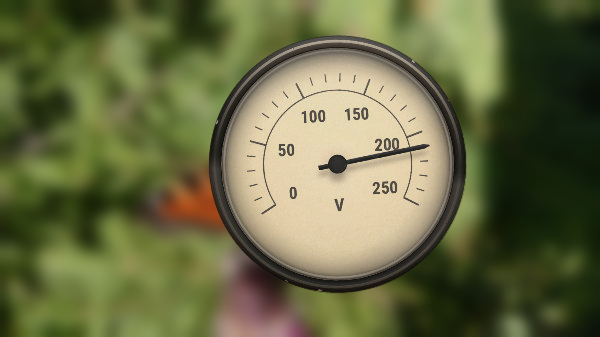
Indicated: 210,V
